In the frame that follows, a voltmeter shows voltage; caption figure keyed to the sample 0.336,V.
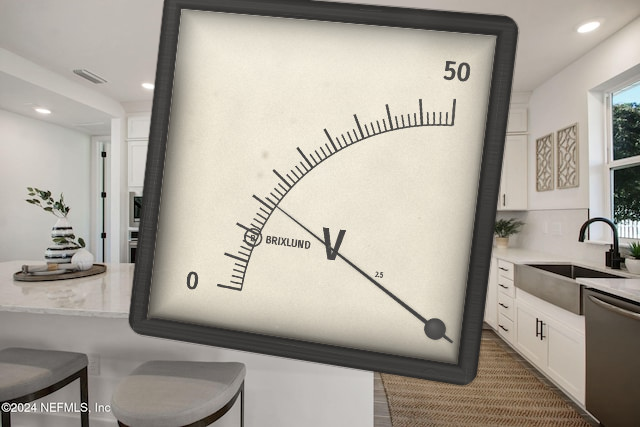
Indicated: 16,V
